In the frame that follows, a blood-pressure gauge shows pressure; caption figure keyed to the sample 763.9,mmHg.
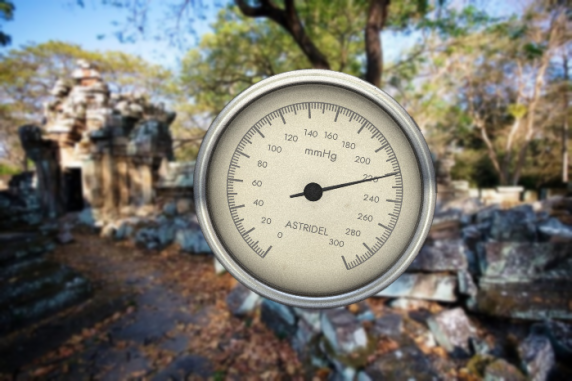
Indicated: 220,mmHg
